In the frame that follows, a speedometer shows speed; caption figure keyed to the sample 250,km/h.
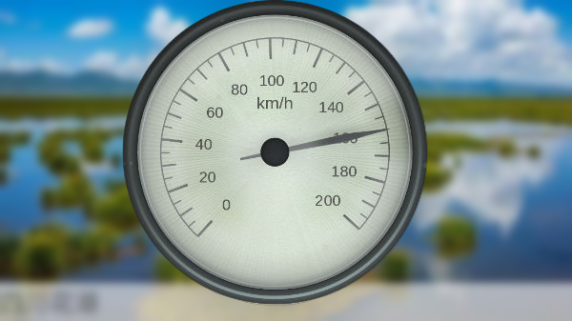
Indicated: 160,km/h
